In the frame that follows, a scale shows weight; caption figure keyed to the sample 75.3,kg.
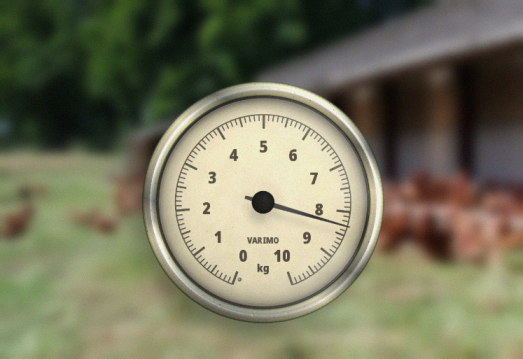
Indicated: 8.3,kg
